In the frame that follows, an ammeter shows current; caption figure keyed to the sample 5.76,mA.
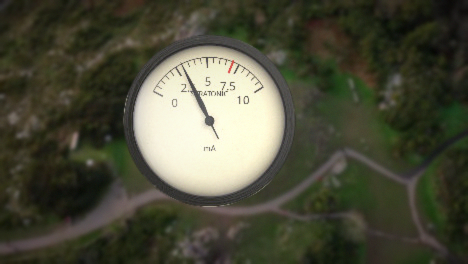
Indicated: 3,mA
